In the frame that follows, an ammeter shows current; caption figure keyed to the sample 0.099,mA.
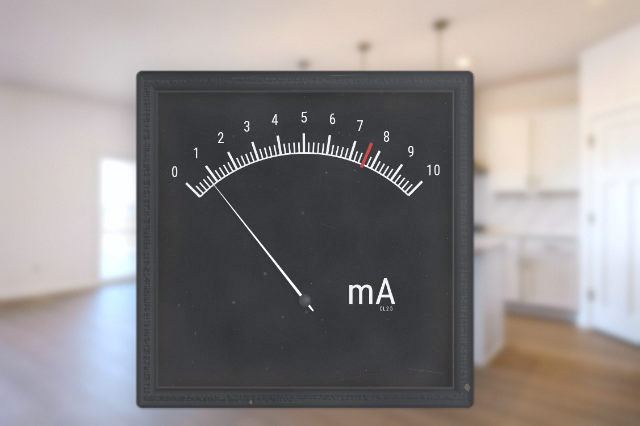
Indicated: 0.8,mA
